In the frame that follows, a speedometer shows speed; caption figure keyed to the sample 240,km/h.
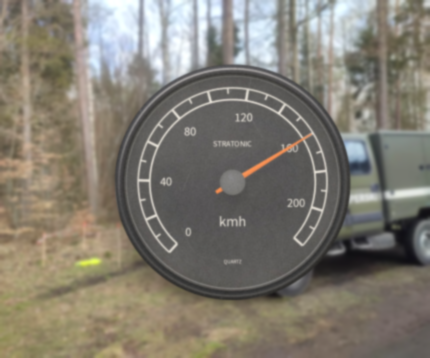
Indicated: 160,km/h
